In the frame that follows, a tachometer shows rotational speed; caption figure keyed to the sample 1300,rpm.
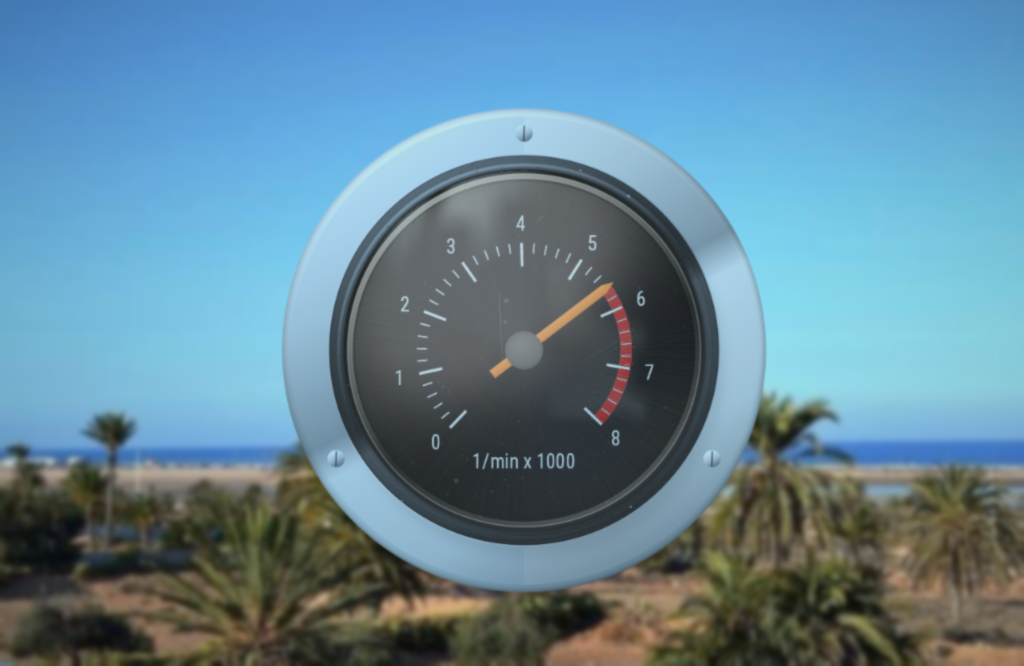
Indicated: 5600,rpm
